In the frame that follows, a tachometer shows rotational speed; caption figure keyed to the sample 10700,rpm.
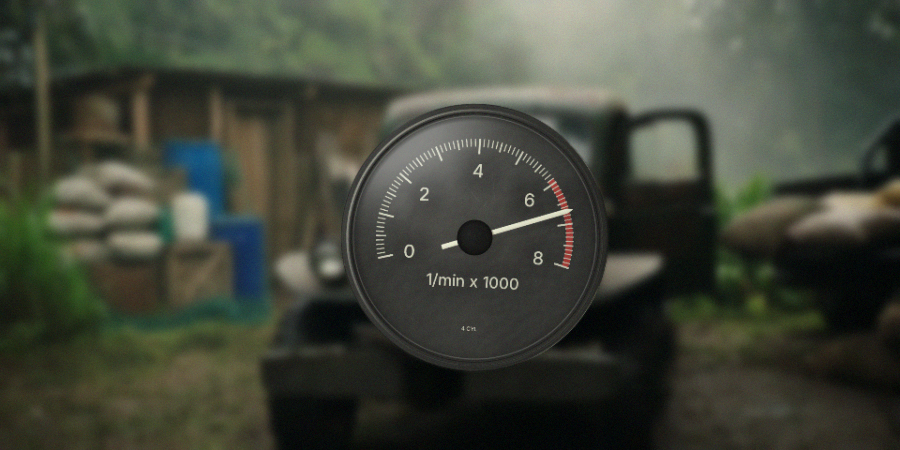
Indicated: 6700,rpm
